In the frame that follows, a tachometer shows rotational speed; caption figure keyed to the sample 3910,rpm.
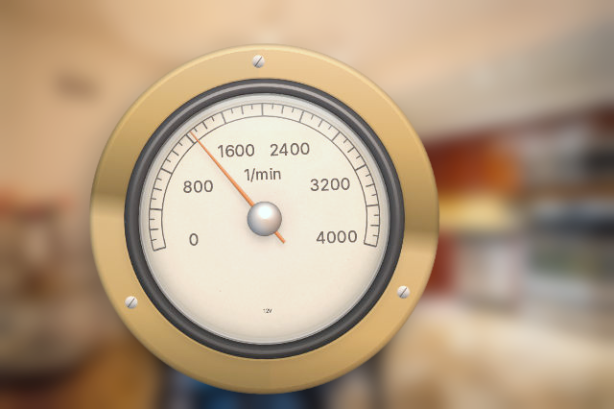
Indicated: 1250,rpm
